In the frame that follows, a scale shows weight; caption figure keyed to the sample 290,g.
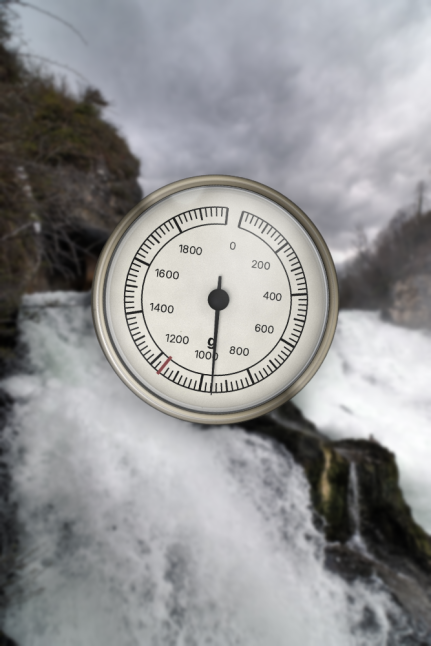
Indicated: 960,g
